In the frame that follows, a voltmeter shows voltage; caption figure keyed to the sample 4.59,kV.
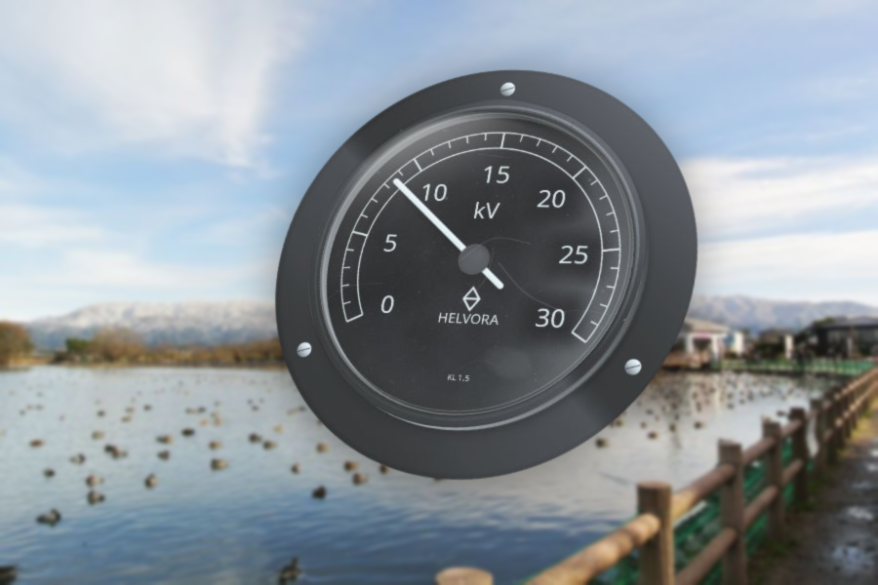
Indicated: 8.5,kV
